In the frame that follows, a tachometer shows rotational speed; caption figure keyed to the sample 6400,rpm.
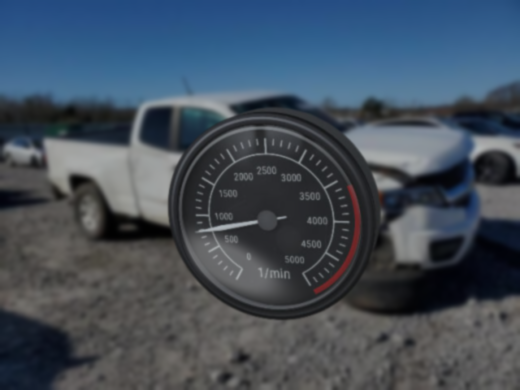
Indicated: 800,rpm
